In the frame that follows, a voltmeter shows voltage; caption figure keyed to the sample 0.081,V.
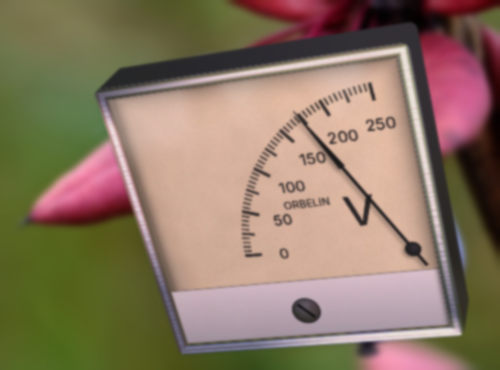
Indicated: 175,V
